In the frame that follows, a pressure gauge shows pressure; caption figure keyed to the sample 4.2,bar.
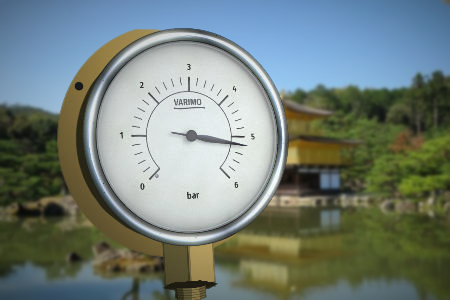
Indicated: 5.2,bar
